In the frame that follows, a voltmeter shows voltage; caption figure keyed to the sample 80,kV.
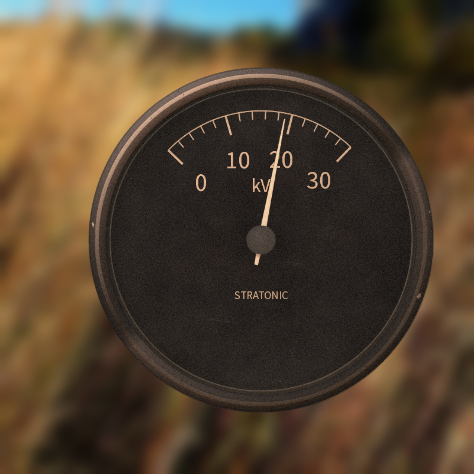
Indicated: 19,kV
